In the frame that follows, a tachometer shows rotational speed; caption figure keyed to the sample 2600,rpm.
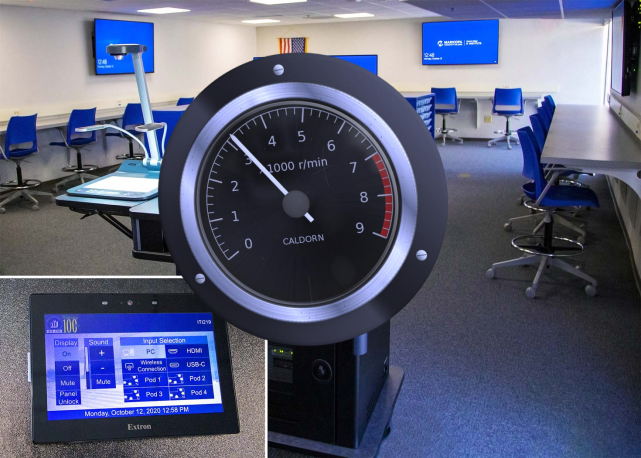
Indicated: 3200,rpm
